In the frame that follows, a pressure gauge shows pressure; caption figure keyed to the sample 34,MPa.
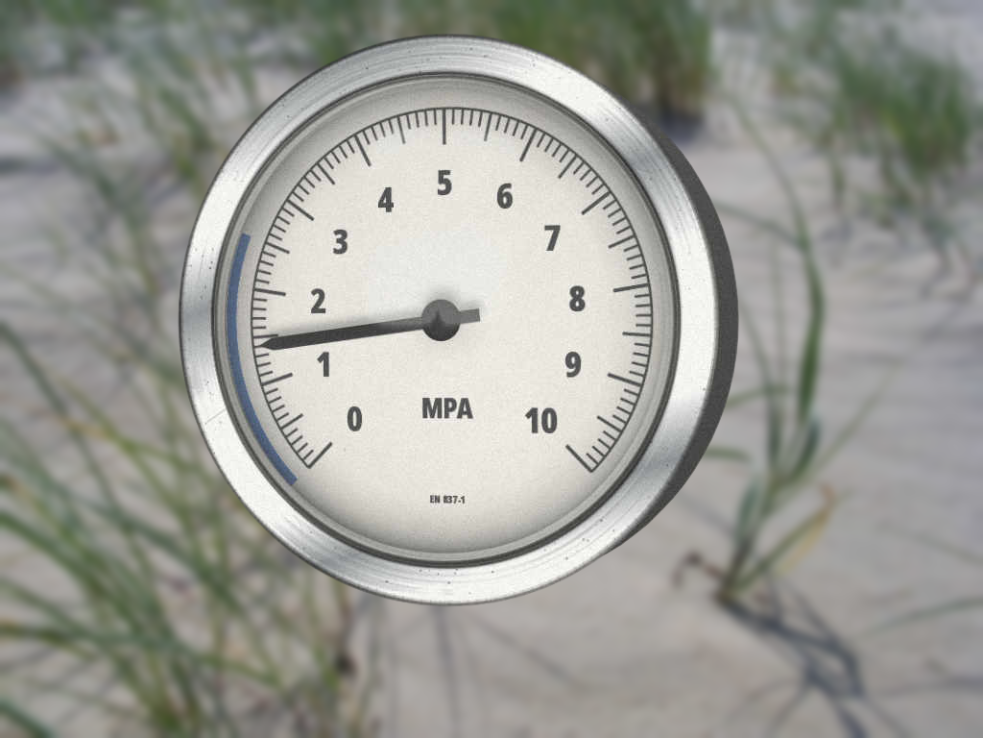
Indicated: 1.4,MPa
